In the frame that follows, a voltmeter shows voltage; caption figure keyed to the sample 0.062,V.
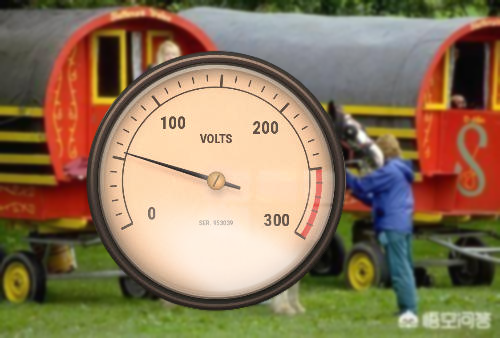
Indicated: 55,V
